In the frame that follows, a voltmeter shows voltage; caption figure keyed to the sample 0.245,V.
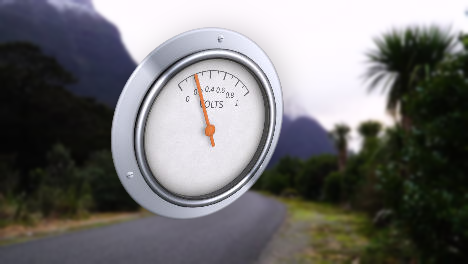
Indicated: 0.2,V
